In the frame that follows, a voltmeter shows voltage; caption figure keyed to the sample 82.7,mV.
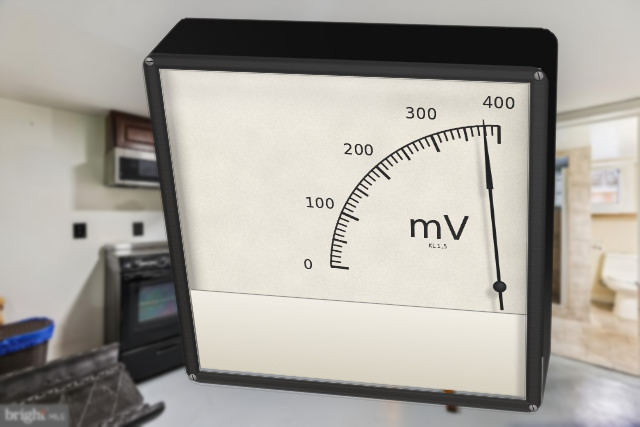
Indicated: 380,mV
